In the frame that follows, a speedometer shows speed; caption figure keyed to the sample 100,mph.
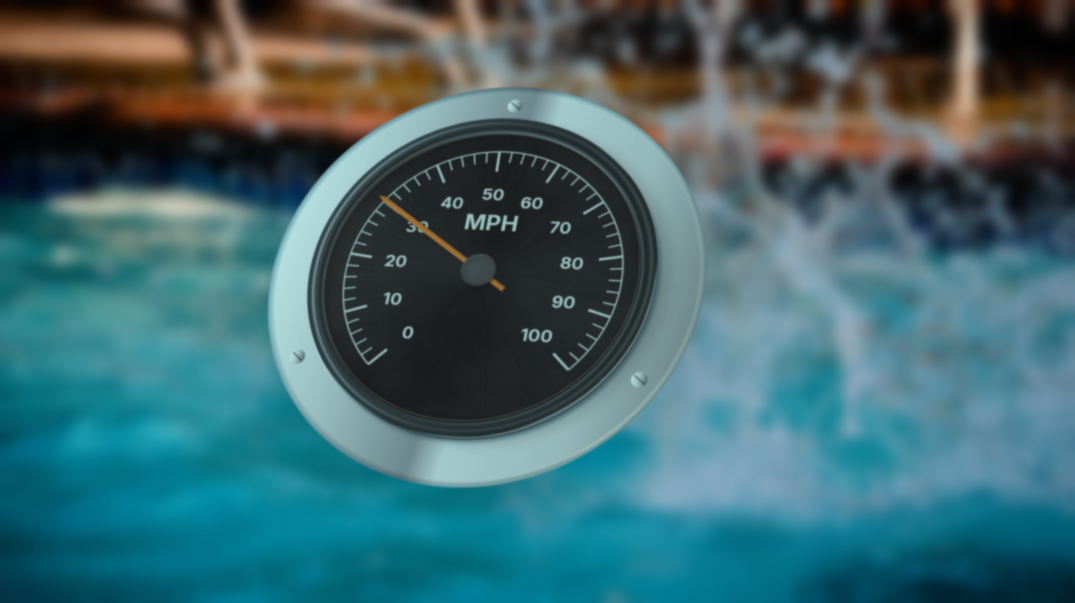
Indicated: 30,mph
